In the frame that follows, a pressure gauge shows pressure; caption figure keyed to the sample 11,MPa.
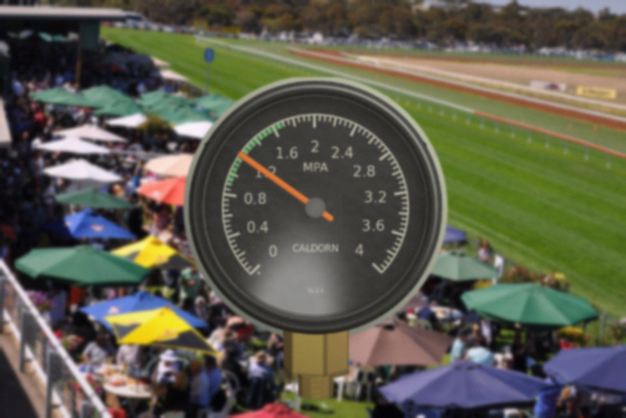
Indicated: 1.2,MPa
